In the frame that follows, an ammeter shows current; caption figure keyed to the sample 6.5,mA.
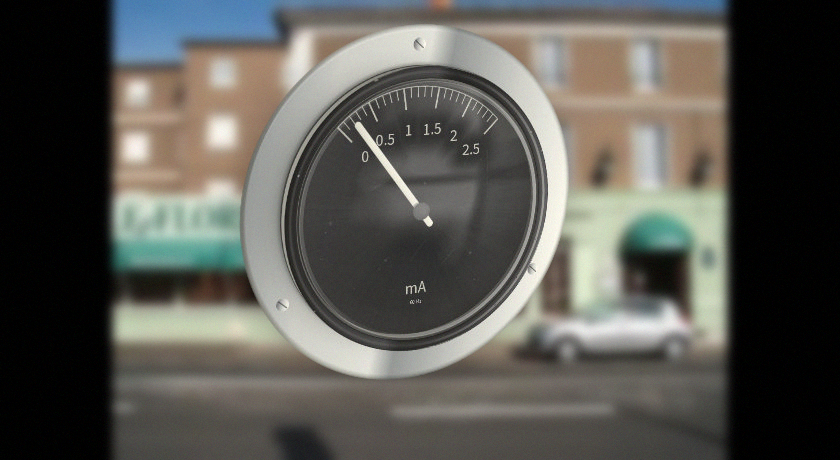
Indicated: 0.2,mA
